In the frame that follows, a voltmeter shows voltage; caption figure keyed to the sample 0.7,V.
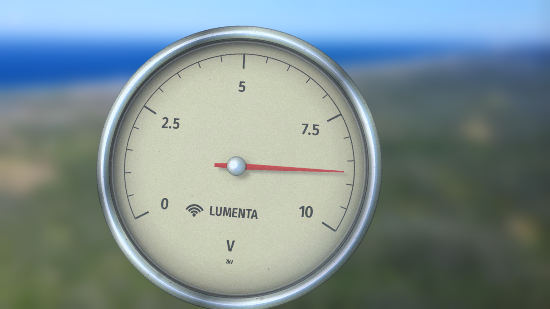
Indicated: 8.75,V
